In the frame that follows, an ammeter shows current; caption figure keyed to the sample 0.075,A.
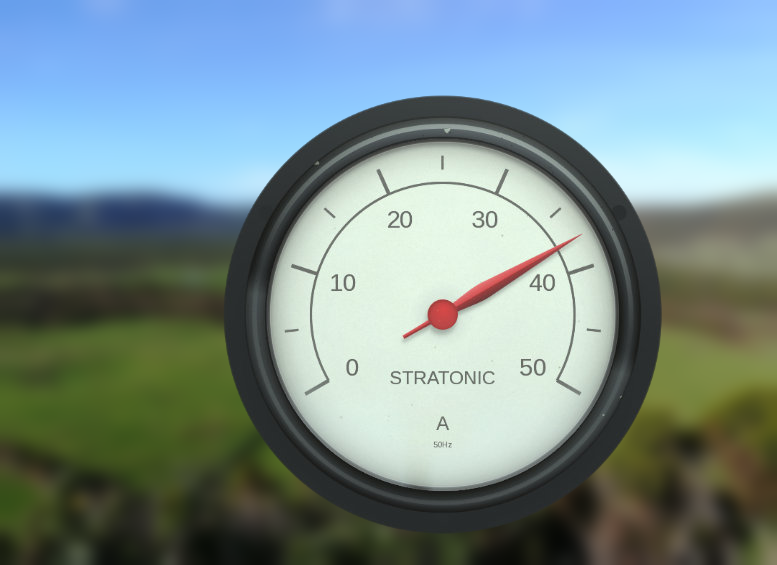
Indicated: 37.5,A
